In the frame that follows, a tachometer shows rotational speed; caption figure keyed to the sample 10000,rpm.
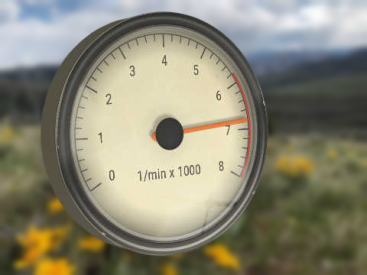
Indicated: 6800,rpm
